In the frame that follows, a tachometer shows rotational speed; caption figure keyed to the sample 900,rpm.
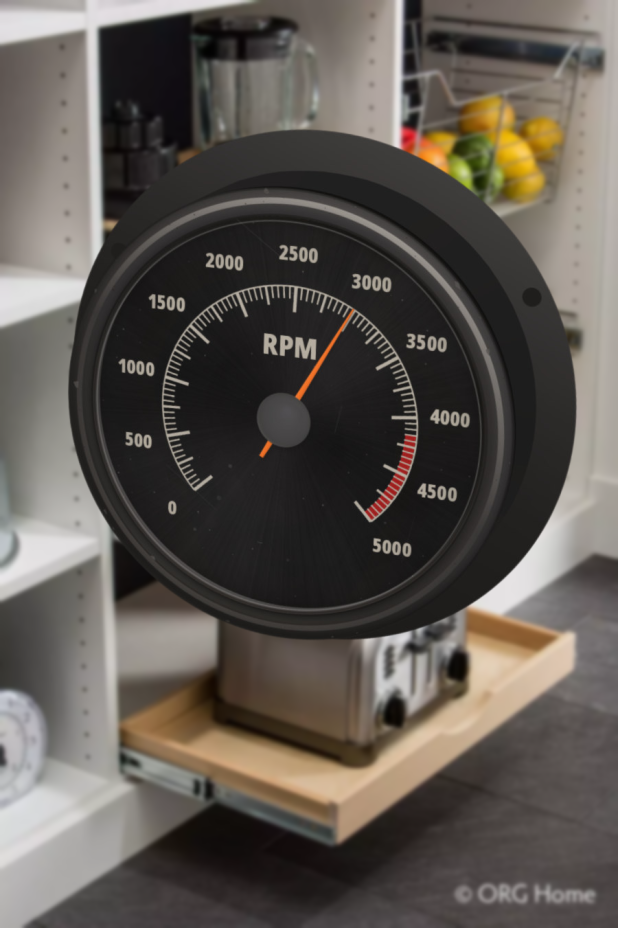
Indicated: 3000,rpm
